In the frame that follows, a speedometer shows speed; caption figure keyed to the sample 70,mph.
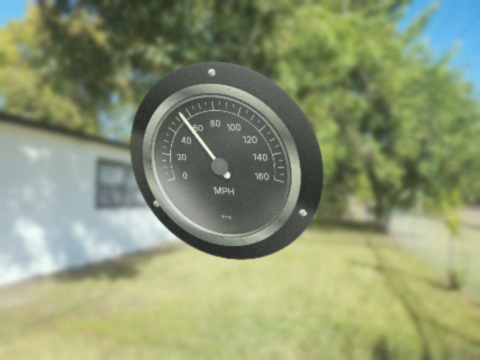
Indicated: 55,mph
